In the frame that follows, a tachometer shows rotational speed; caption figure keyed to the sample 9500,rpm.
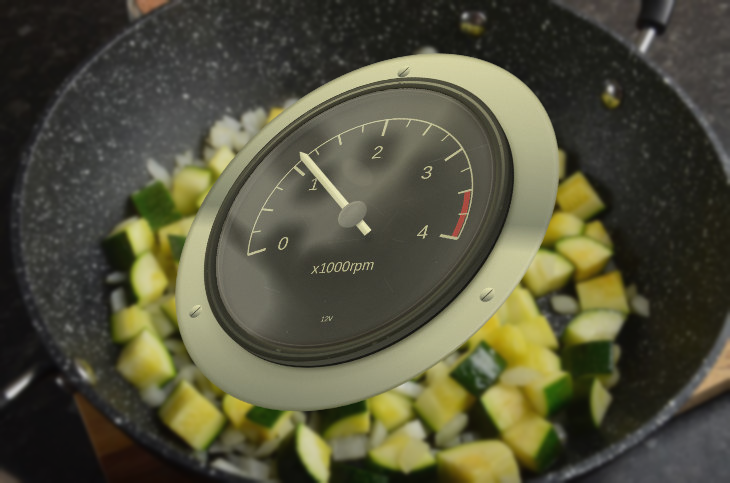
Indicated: 1125,rpm
